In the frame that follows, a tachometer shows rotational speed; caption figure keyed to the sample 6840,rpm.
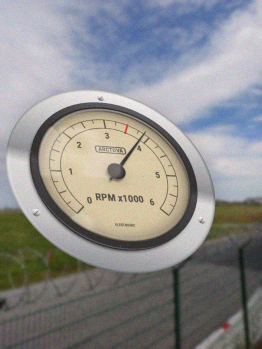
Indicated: 3875,rpm
